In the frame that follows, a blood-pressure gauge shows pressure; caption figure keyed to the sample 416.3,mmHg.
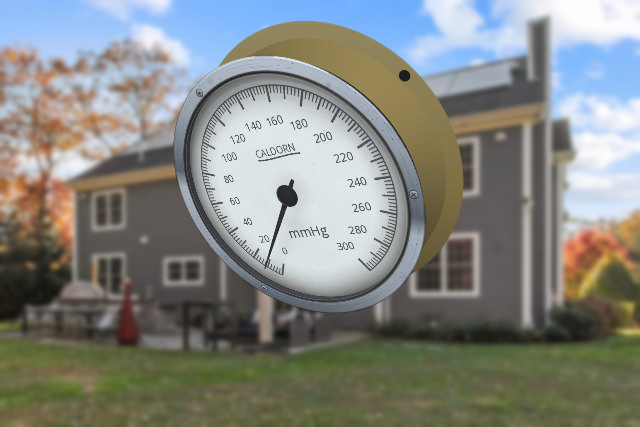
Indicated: 10,mmHg
